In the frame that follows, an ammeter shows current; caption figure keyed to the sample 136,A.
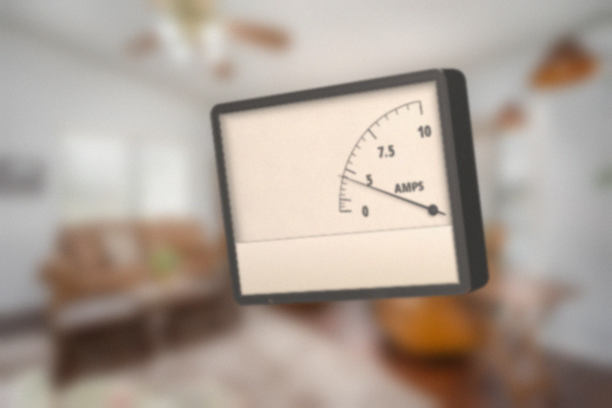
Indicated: 4.5,A
